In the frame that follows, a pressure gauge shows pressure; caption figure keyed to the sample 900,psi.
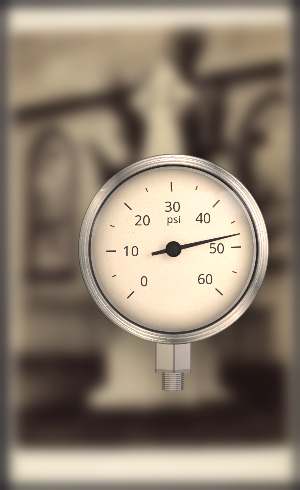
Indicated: 47.5,psi
